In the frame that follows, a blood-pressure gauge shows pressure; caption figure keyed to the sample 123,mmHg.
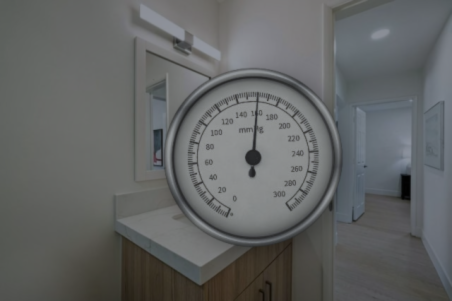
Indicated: 160,mmHg
